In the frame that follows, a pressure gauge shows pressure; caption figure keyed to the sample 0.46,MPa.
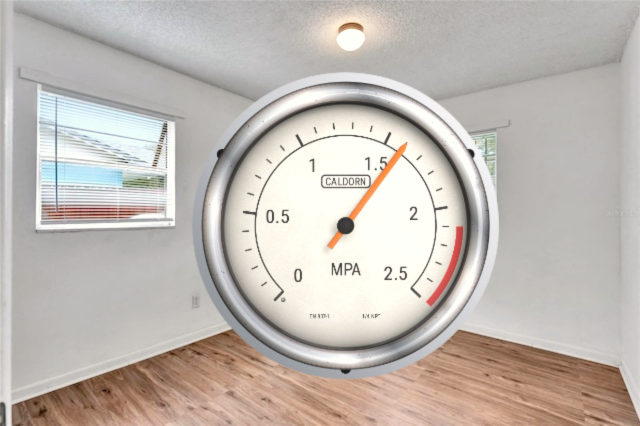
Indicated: 1.6,MPa
